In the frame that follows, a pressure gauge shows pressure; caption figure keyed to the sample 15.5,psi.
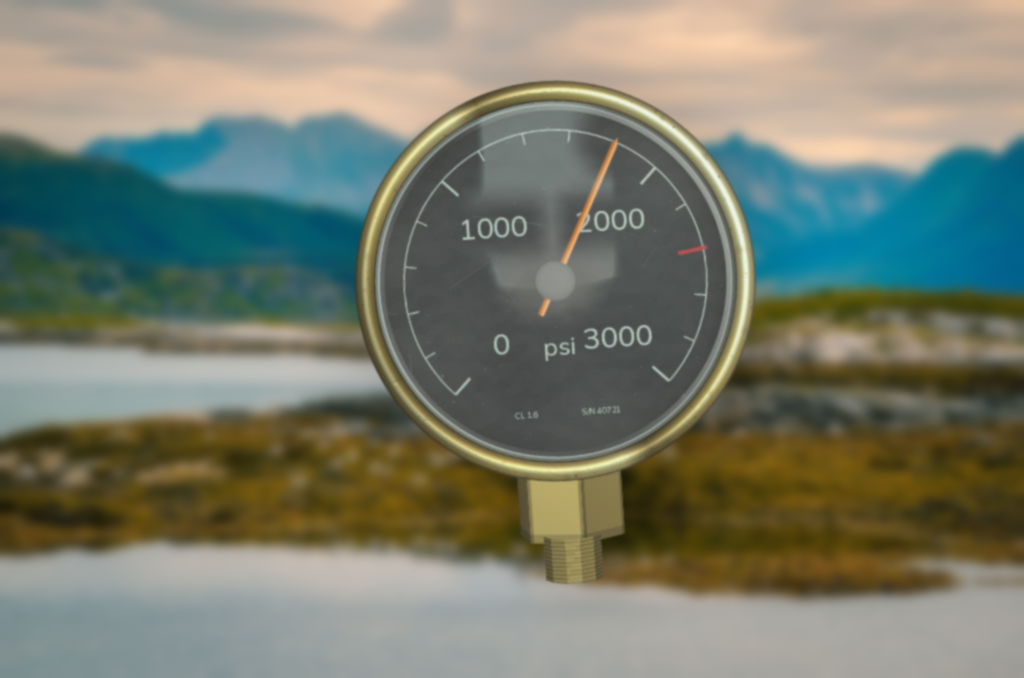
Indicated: 1800,psi
